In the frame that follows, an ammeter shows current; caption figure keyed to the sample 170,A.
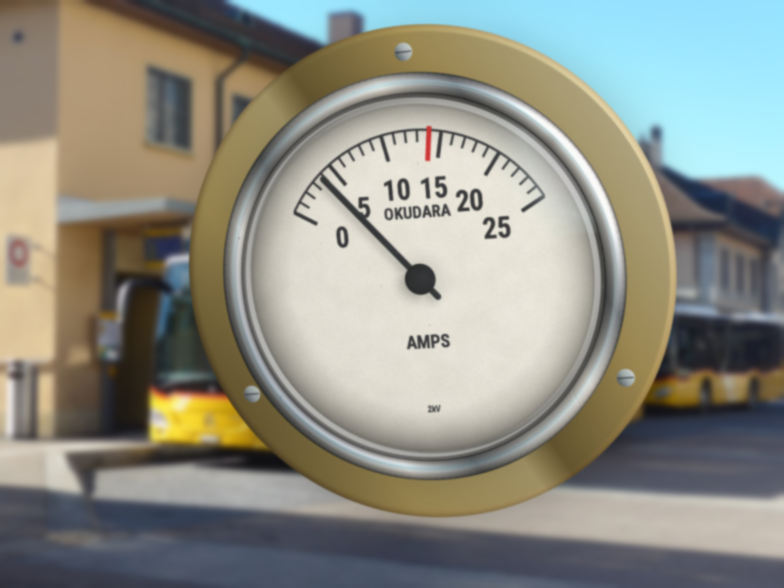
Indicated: 4,A
